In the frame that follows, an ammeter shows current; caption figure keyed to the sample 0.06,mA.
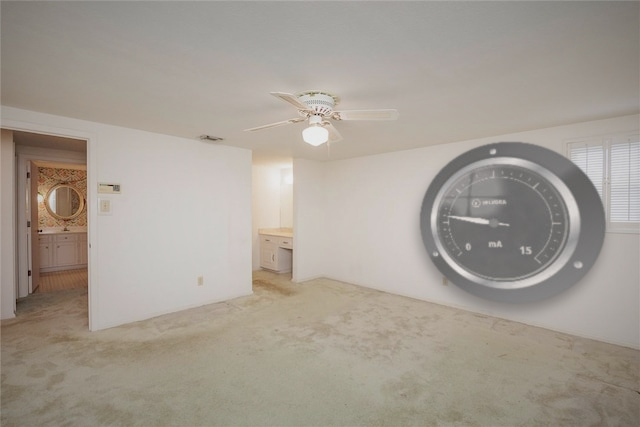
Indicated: 3,mA
